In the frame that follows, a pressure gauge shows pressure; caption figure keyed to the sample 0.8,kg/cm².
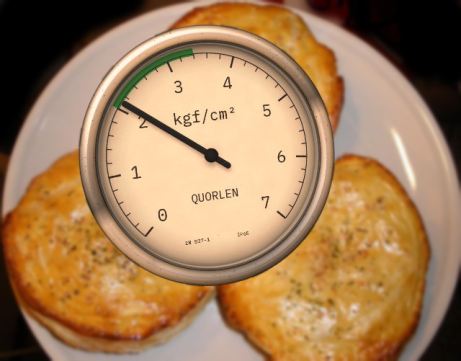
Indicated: 2.1,kg/cm²
